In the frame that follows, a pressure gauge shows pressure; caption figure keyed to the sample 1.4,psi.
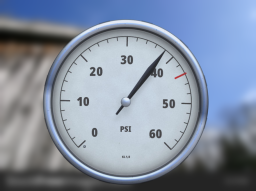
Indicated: 38,psi
